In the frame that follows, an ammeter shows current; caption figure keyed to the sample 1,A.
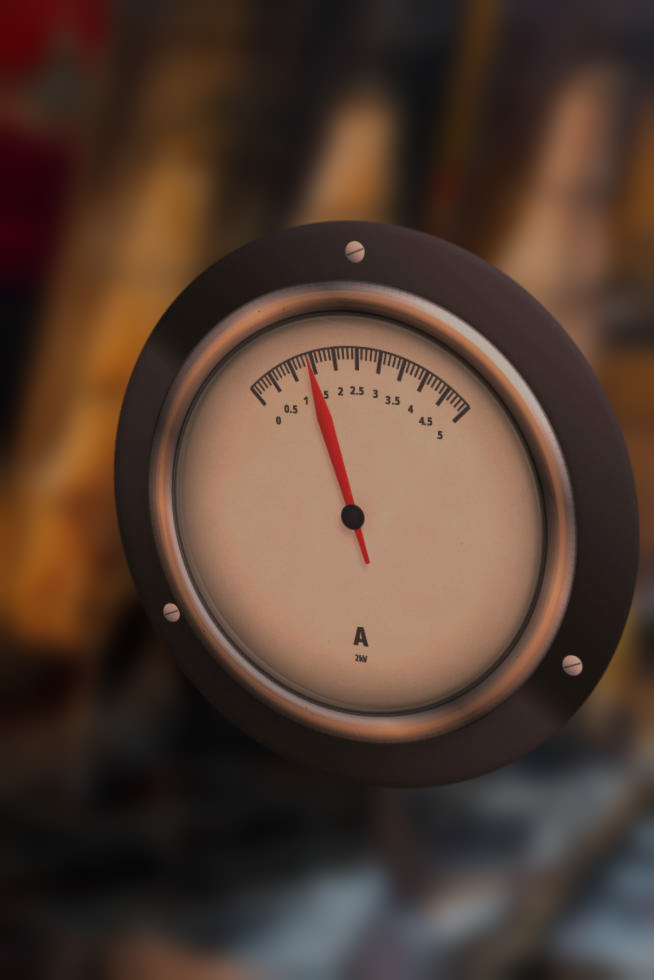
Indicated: 1.5,A
